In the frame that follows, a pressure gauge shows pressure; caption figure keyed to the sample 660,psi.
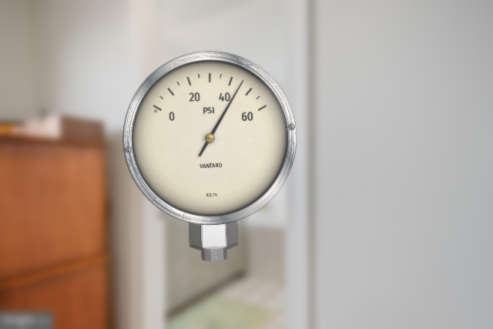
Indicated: 45,psi
